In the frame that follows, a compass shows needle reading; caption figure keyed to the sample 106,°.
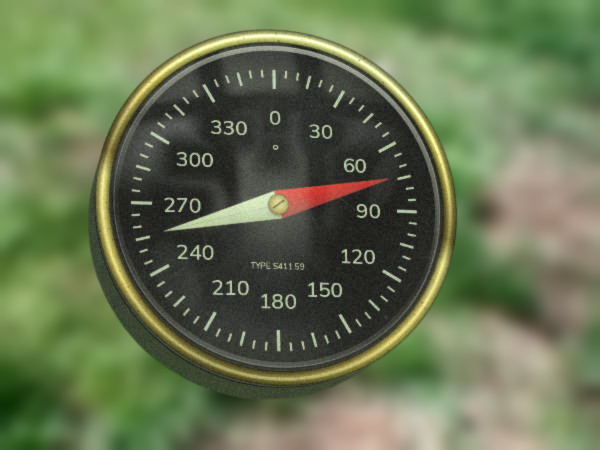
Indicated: 75,°
